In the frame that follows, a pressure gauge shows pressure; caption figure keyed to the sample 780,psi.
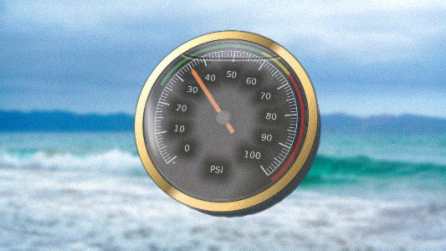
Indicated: 35,psi
